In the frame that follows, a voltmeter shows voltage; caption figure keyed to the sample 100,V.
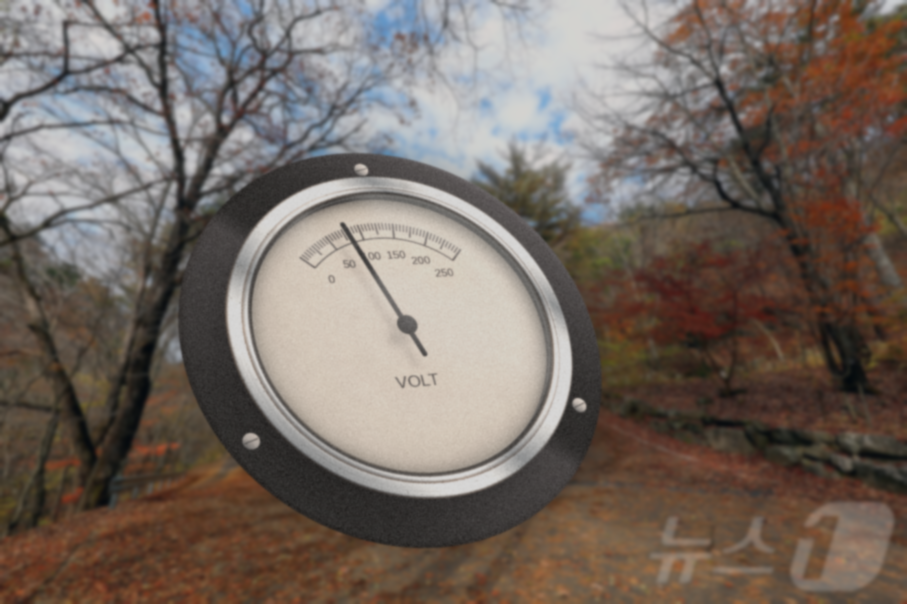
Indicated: 75,V
